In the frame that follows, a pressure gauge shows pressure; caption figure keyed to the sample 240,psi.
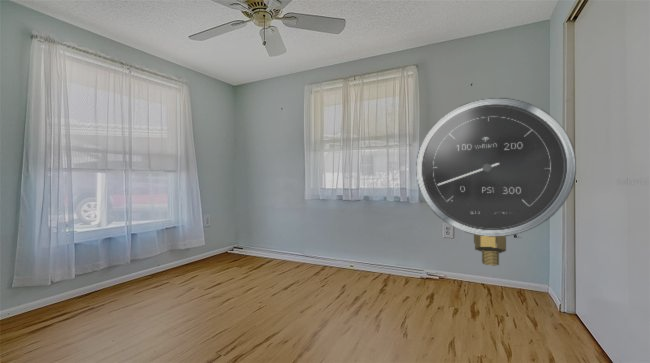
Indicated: 25,psi
